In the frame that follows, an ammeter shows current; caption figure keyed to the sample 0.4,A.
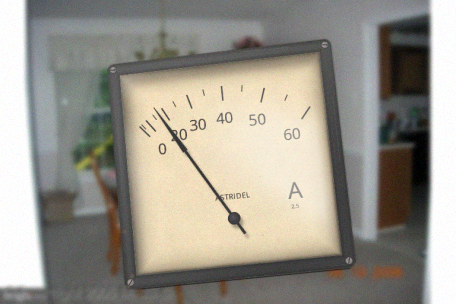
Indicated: 17.5,A
